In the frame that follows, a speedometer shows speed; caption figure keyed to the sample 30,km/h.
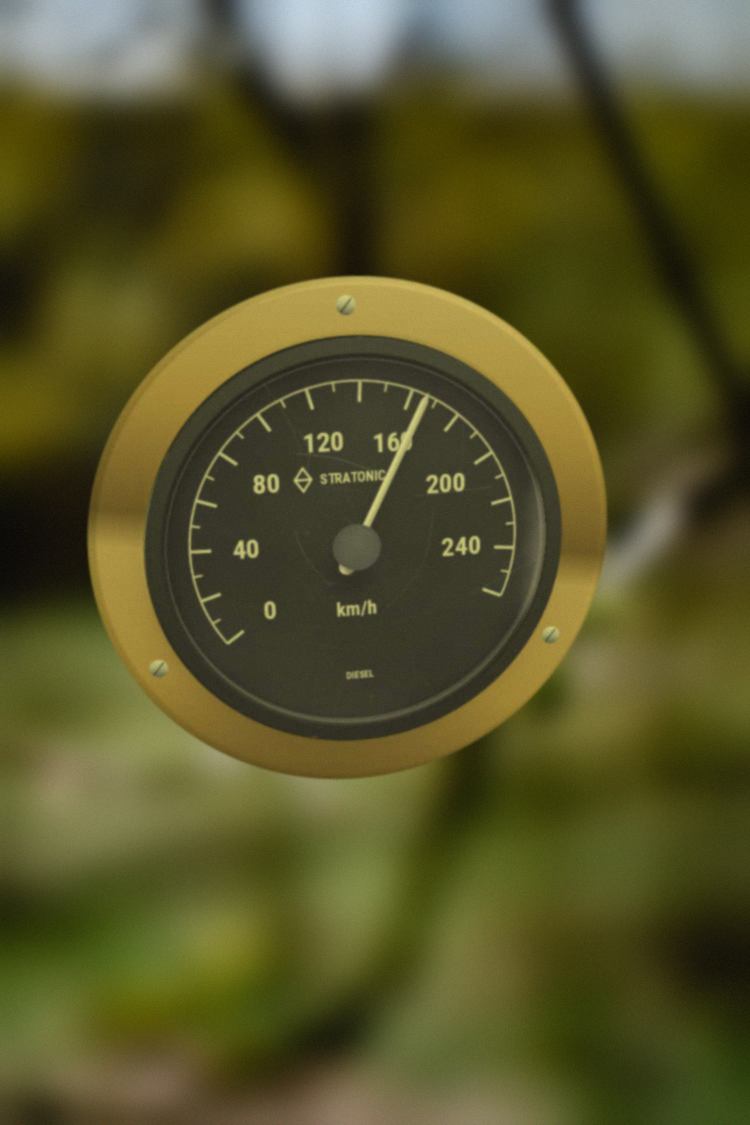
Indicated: 165,km/h
